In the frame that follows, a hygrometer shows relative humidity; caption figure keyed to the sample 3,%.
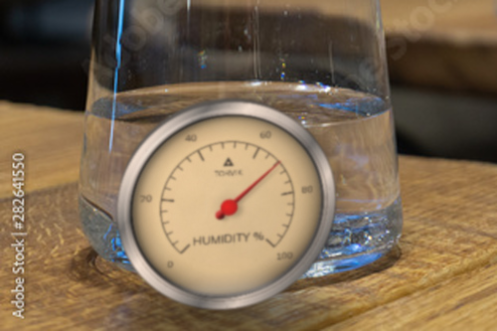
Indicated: 68,%
